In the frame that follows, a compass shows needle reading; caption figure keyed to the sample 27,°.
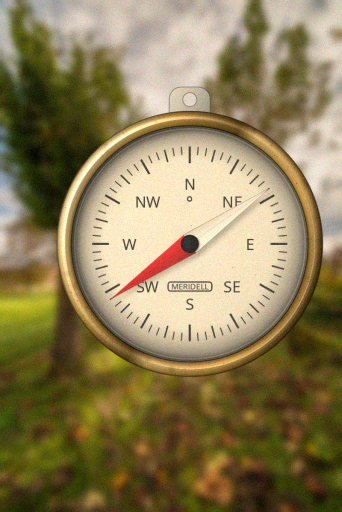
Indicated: 235,°
